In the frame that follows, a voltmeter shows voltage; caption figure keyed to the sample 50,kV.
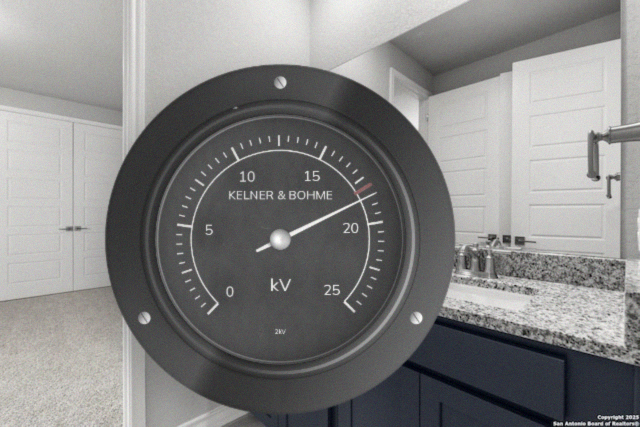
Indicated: 18.5,kV
